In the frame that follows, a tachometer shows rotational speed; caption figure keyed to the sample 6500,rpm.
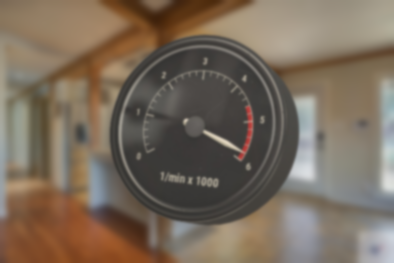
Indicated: 5800,rpm
